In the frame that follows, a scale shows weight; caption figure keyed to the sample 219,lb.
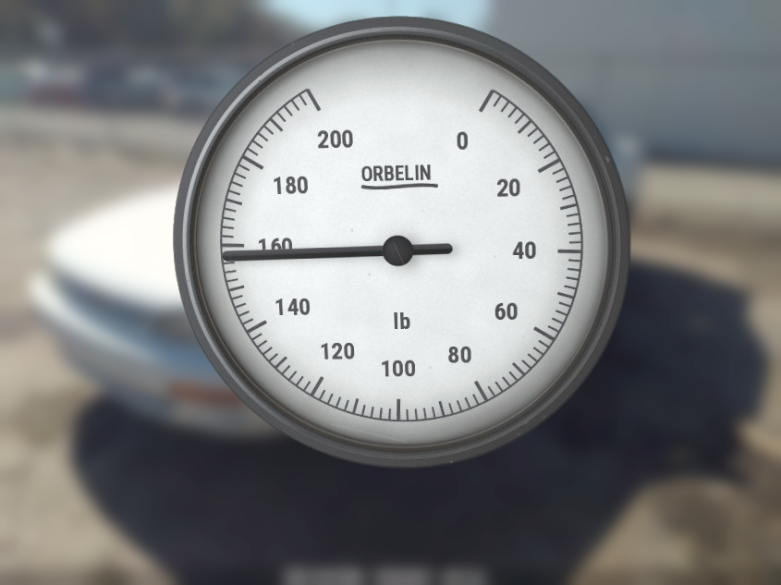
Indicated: 158,lb
